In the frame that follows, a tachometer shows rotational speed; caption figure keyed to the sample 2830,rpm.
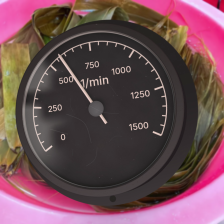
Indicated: 575,rpm
